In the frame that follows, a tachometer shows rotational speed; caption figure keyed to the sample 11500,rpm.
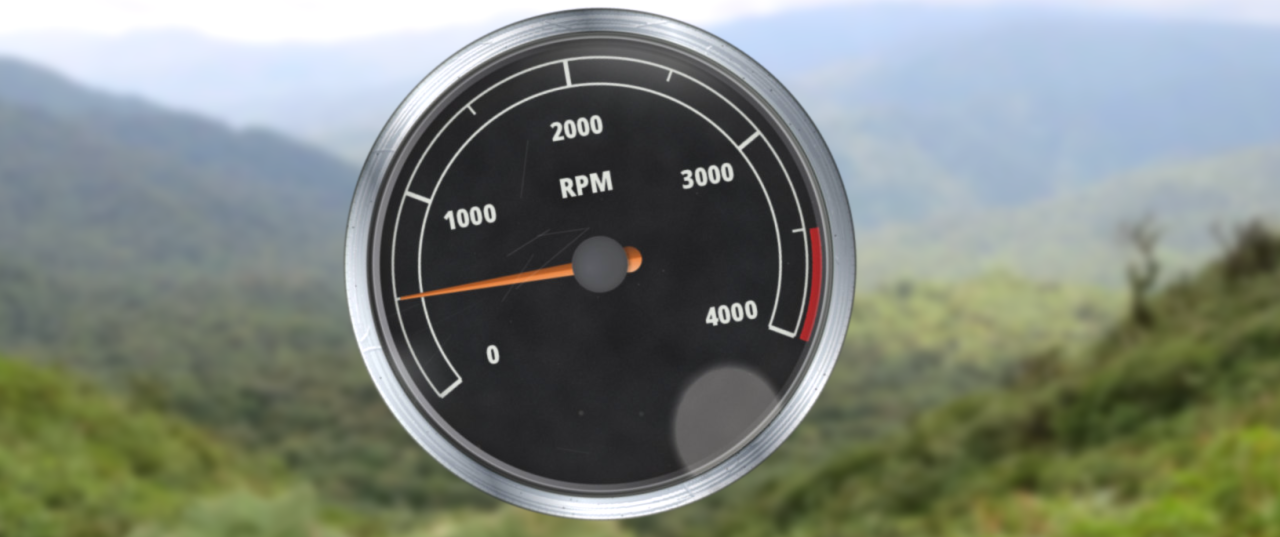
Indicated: 500,rpm
